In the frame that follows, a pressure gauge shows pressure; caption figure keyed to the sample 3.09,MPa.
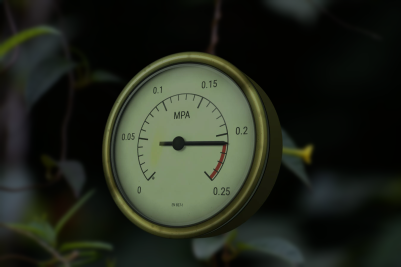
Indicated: 0.21,MPa
